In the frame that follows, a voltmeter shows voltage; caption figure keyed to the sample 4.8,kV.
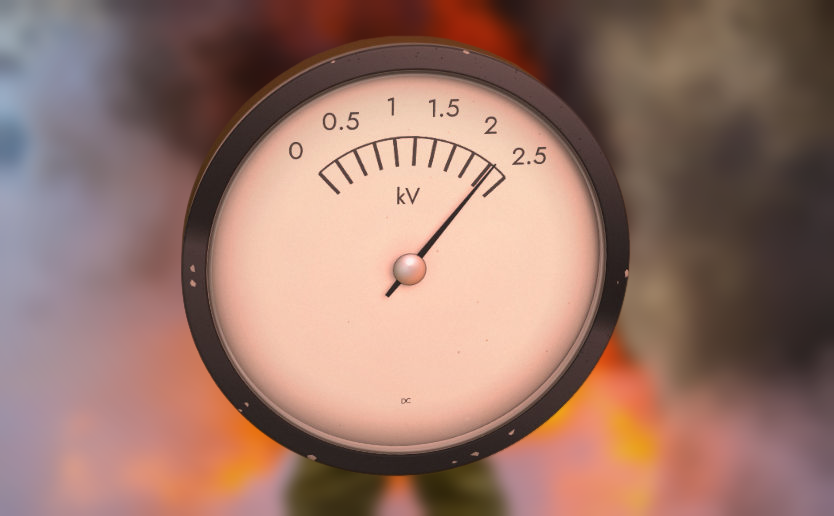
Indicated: 2.25,kV
